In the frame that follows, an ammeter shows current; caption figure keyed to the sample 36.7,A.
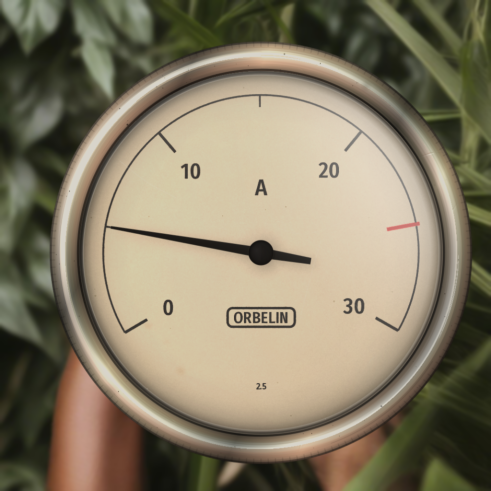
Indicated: 5,A
